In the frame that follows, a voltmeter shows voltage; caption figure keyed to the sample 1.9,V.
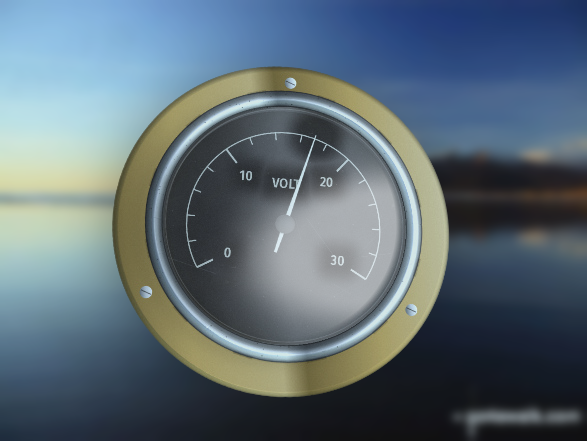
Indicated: 17,V
